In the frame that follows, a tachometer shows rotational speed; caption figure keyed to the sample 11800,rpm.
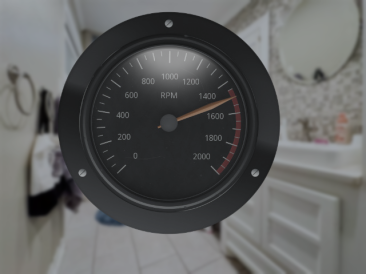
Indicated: 1500,rpm
